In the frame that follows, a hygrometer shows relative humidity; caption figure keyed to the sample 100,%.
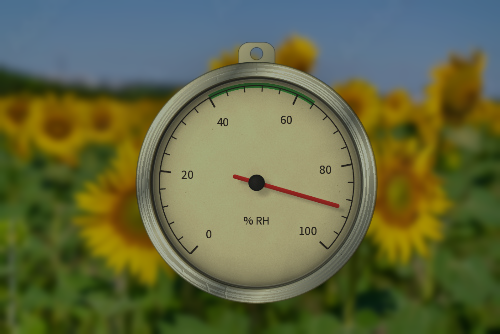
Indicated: 90,%
